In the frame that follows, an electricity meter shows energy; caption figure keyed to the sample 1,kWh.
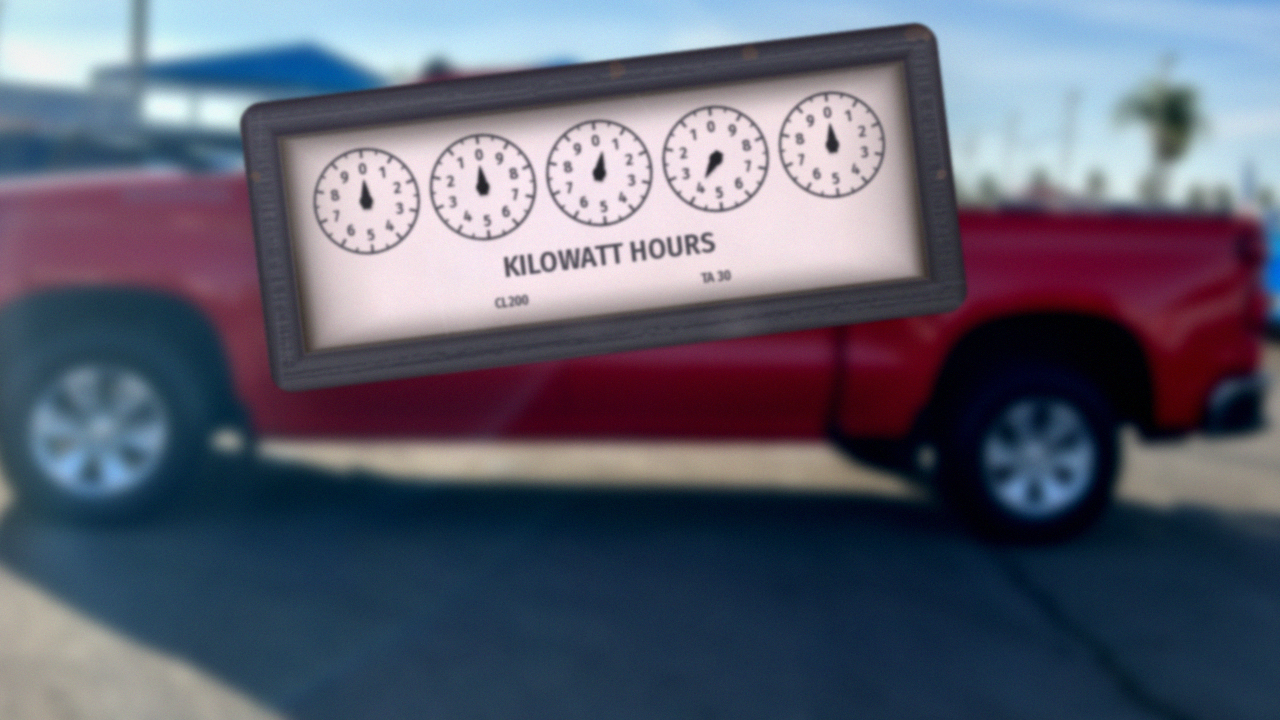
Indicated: 40,kWh
